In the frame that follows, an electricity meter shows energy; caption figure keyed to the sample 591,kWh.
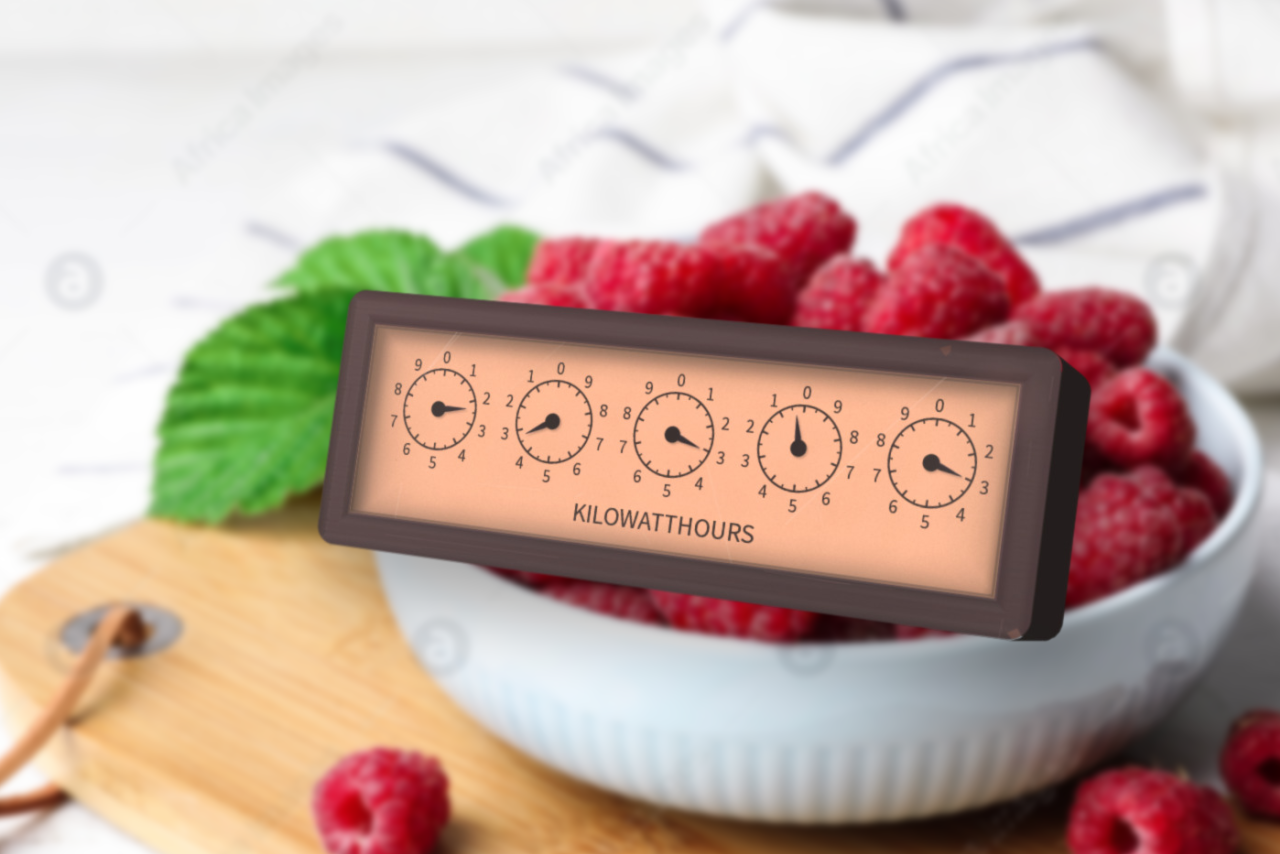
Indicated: 23303,kWh
